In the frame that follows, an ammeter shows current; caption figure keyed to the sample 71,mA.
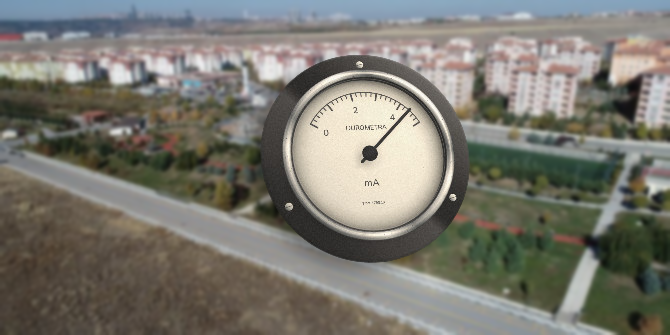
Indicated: 4.4,mA
